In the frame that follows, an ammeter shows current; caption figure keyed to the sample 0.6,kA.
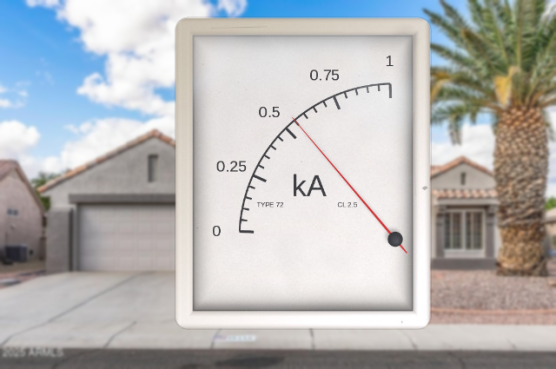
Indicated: 0.55,kA
